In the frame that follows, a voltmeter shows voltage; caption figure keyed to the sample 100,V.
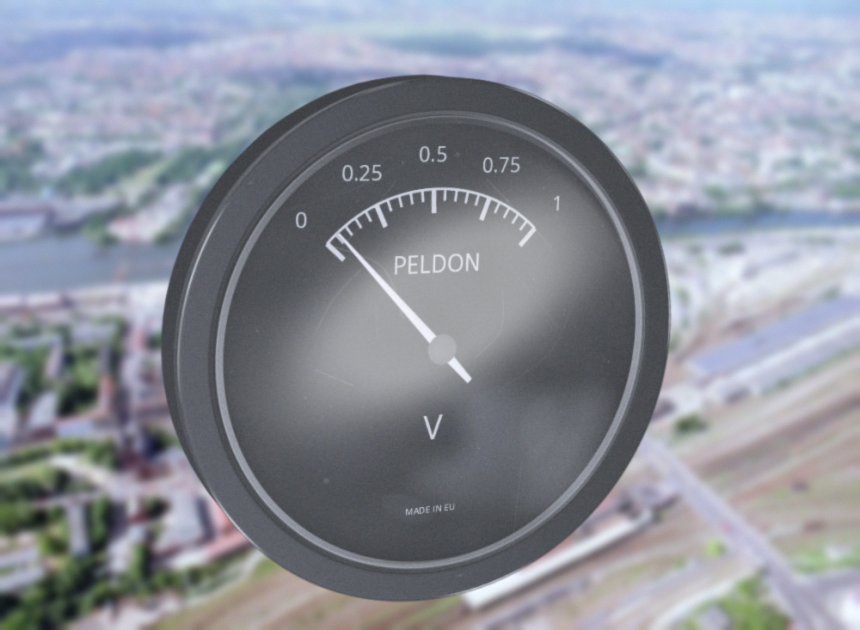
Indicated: 0.05,V
